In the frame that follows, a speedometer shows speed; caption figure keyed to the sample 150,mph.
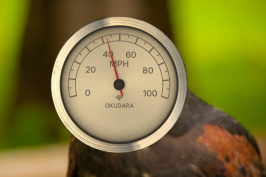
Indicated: 42.5,mph
